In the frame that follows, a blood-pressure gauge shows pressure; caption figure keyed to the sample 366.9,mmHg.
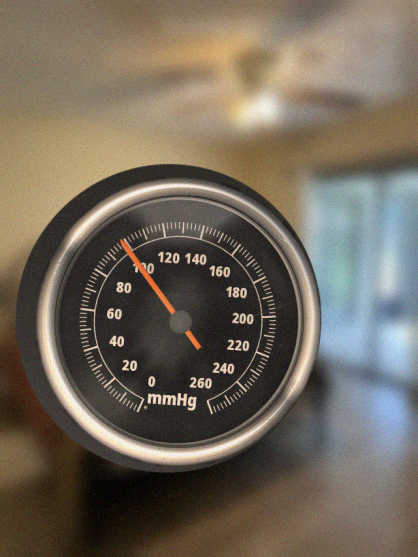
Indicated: 98,mmHg
